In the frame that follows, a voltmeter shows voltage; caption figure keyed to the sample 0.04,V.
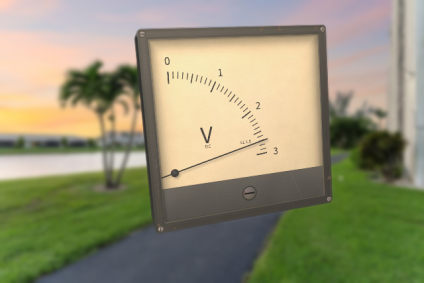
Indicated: 2.7,V
